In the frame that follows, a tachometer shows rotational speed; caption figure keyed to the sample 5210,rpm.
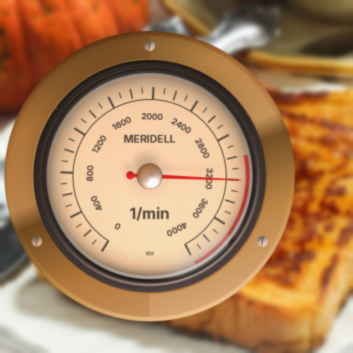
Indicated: 3200,rpm
